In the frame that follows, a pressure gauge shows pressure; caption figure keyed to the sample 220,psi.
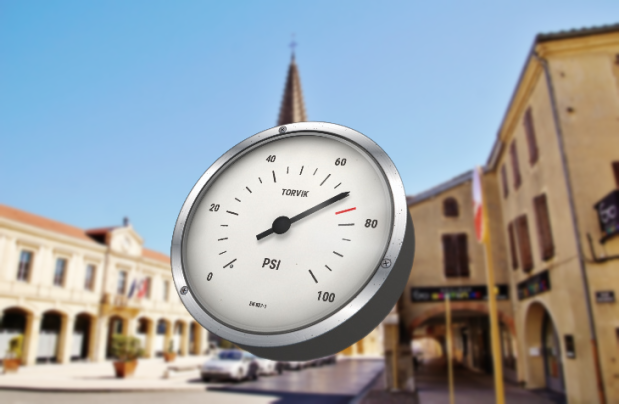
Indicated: 70,psi
